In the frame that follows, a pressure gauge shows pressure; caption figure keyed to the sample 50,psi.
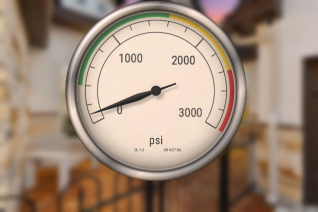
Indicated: 100,psi
